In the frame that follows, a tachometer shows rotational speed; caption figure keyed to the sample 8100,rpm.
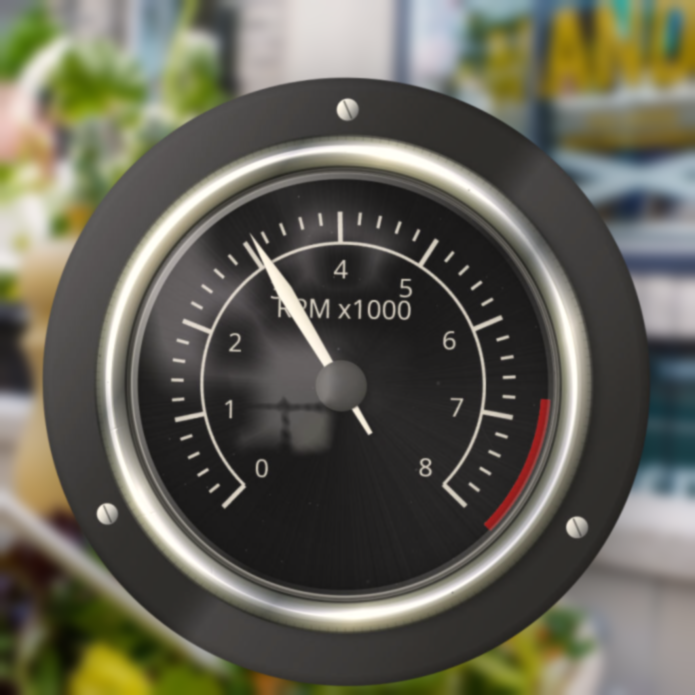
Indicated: 3100,rpm
